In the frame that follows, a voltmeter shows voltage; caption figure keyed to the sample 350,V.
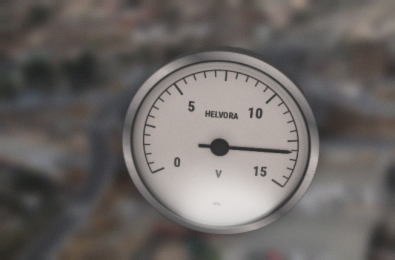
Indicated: 13,V
